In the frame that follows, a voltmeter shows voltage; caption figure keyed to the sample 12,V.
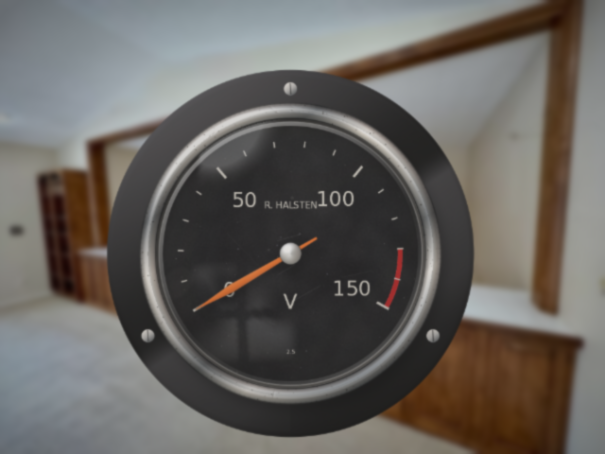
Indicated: 0,V
